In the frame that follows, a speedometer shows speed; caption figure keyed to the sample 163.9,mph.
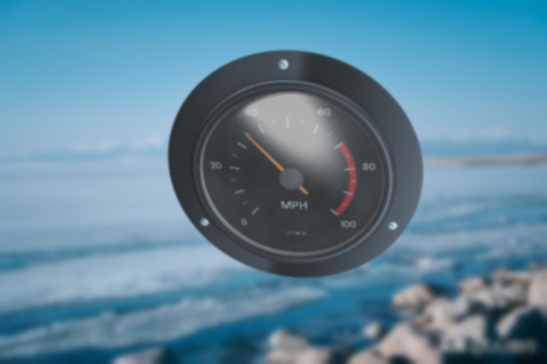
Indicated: 35,mph
